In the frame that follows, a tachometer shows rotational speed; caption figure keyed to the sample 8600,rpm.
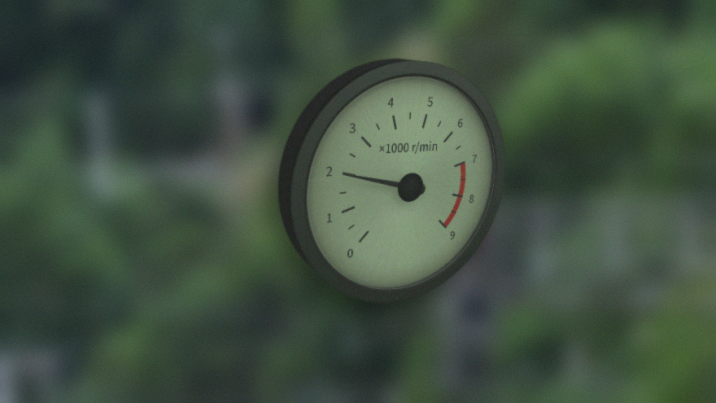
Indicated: 2000,rpm
